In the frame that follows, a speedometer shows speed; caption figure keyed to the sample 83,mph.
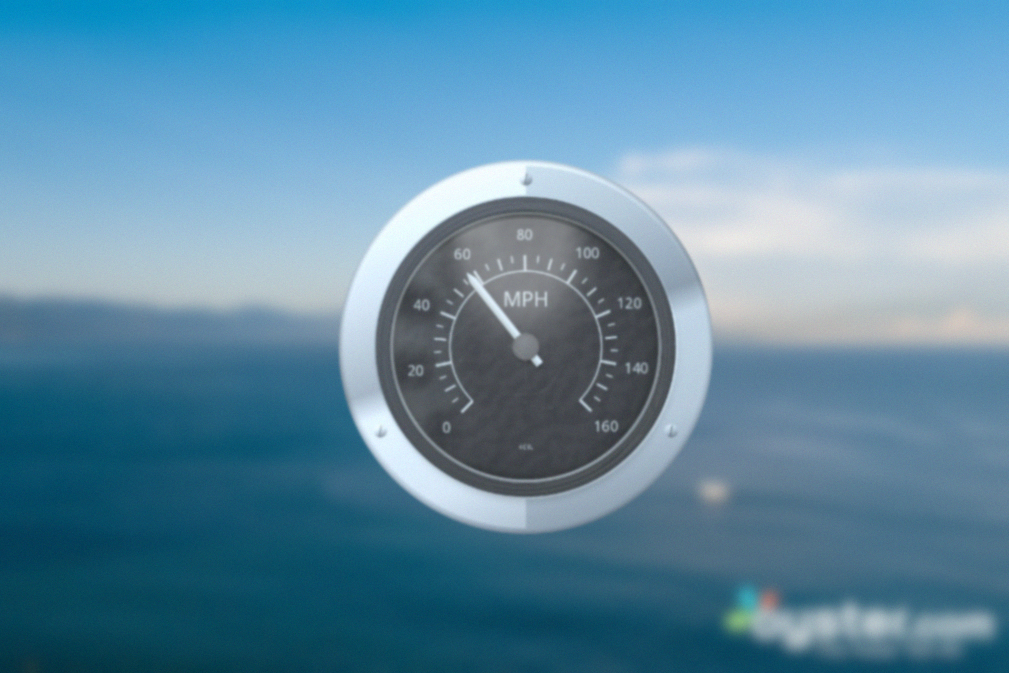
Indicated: 57.5,mph
